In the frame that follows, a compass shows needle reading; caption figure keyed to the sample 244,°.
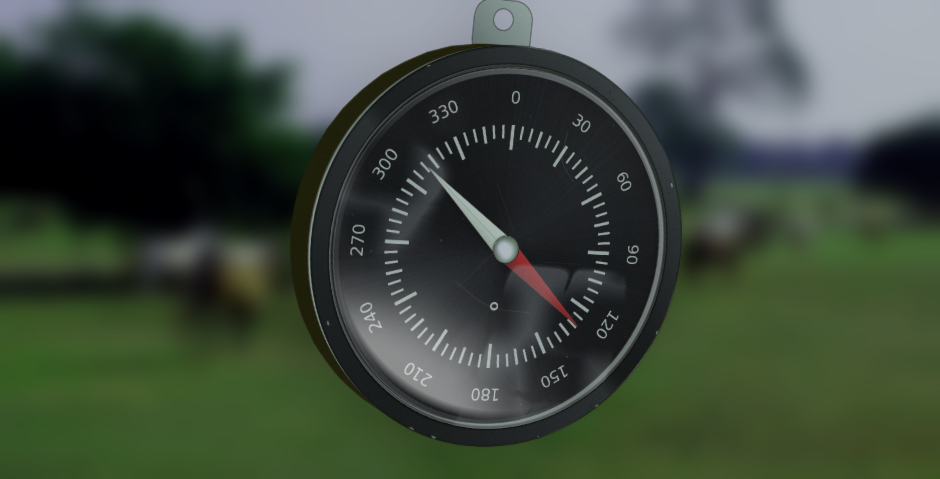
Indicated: 130,°
